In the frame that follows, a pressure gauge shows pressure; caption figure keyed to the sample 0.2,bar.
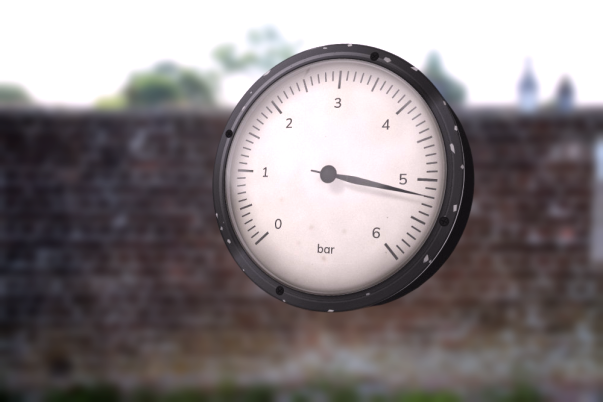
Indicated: 5.2,bar
